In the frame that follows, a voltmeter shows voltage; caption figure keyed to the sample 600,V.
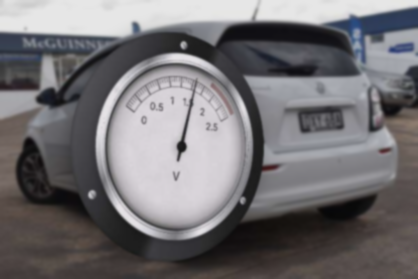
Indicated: 1.5,V
